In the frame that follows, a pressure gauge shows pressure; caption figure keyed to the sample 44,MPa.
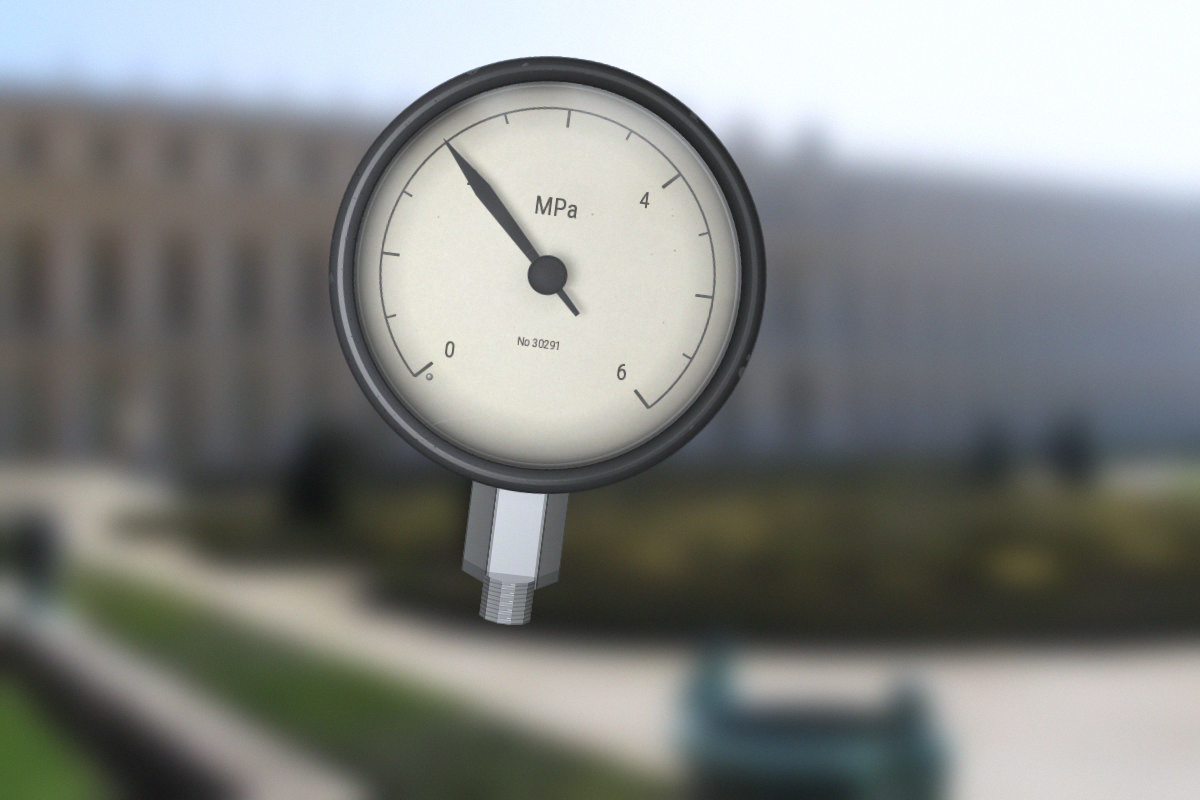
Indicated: 2,MPa
